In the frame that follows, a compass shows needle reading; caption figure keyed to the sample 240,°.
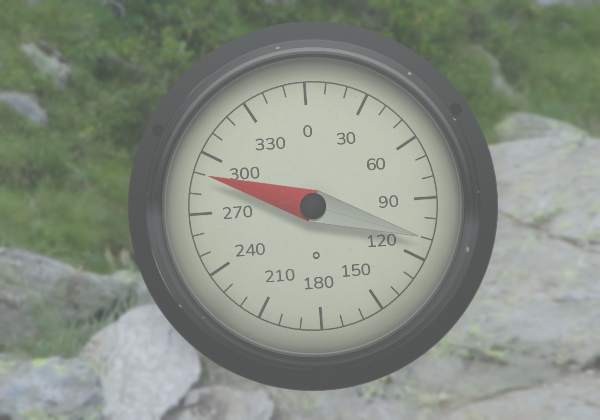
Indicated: 290,°
